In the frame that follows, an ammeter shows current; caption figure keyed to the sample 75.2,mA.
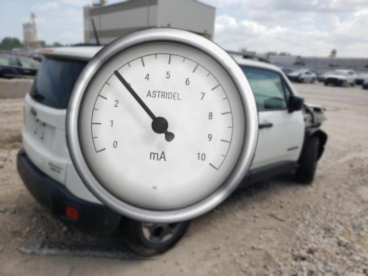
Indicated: 3,mA
